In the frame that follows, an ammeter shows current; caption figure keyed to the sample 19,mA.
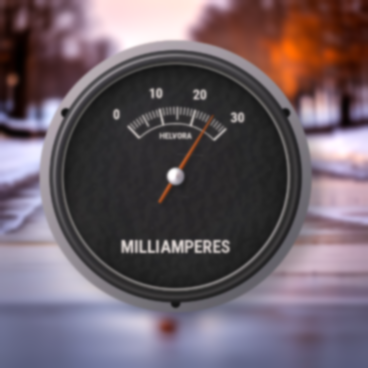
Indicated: 25,mA
